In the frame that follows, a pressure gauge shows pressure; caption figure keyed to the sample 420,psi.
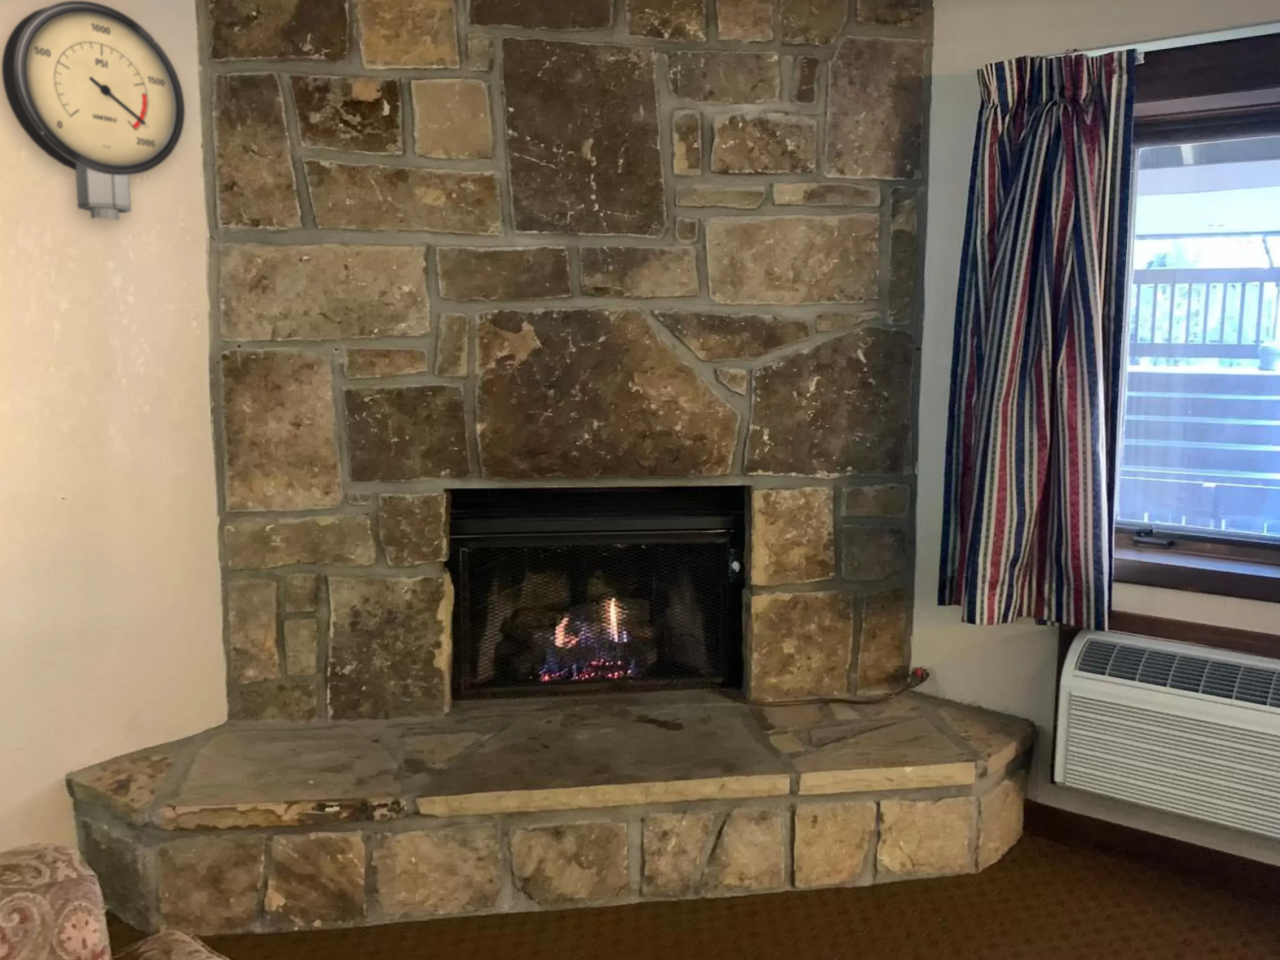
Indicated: 1900,psi
